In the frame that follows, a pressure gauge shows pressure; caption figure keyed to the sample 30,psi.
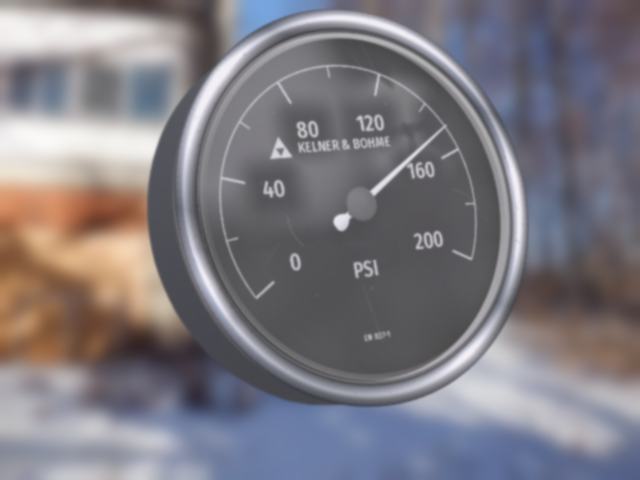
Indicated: 150,psi
